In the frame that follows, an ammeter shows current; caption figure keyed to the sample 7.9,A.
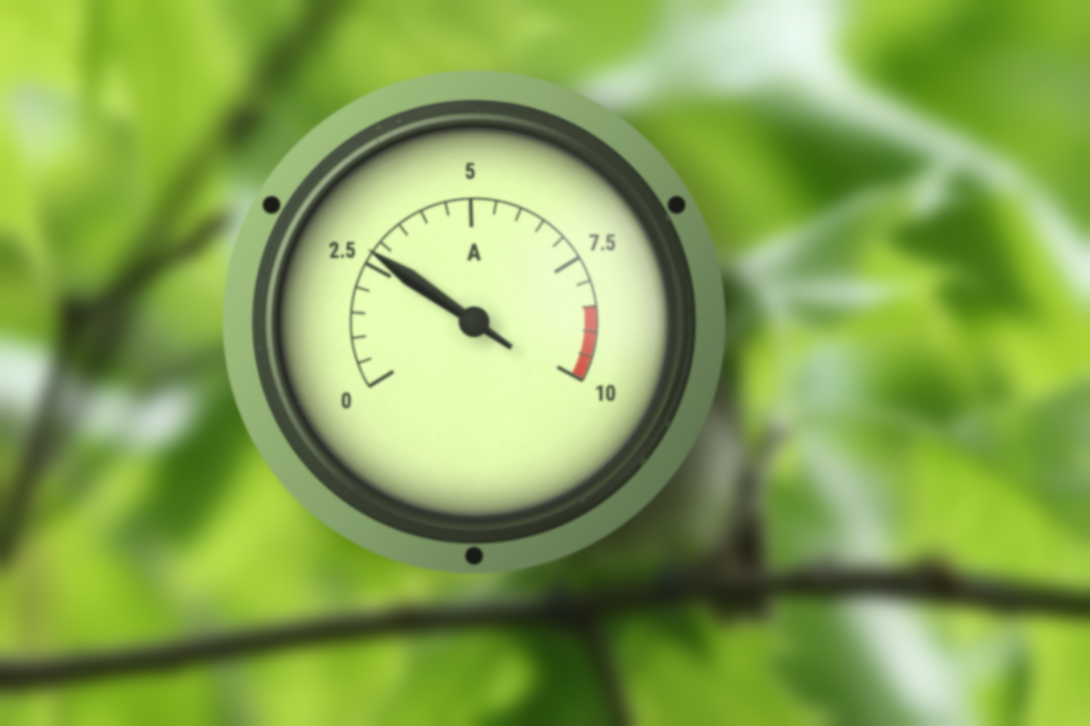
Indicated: 2.75,A
